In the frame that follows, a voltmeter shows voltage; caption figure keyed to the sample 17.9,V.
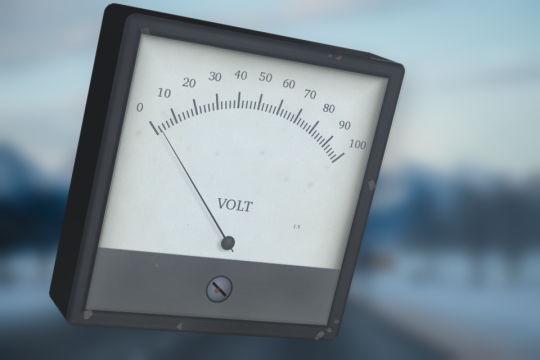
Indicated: 2,V
